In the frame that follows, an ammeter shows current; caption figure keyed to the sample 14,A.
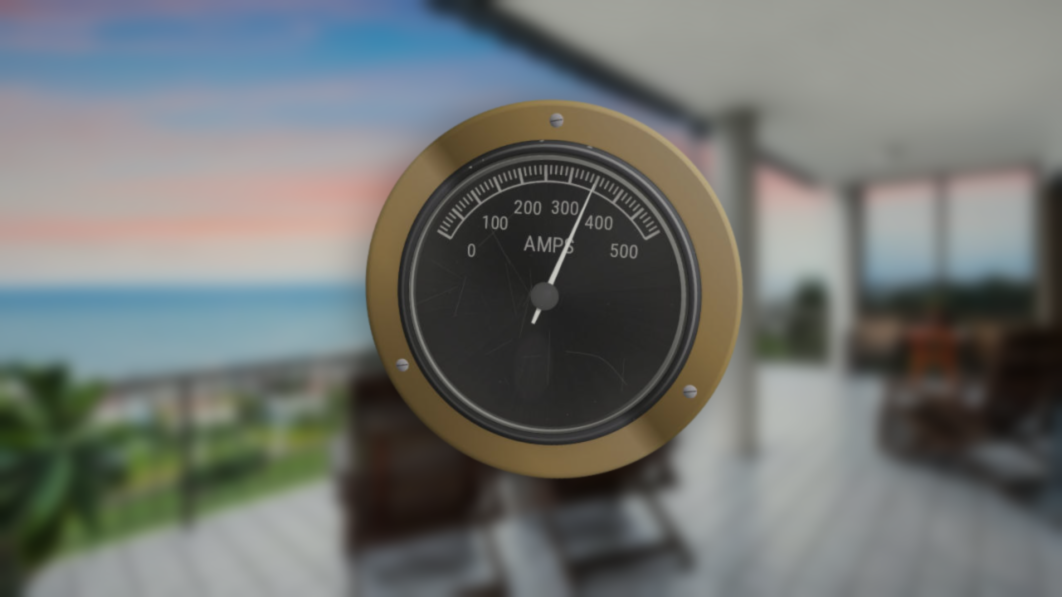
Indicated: 350,A
